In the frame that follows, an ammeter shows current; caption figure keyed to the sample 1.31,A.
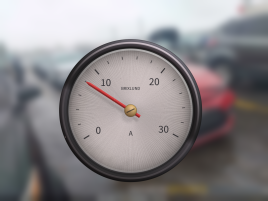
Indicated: 8,A
